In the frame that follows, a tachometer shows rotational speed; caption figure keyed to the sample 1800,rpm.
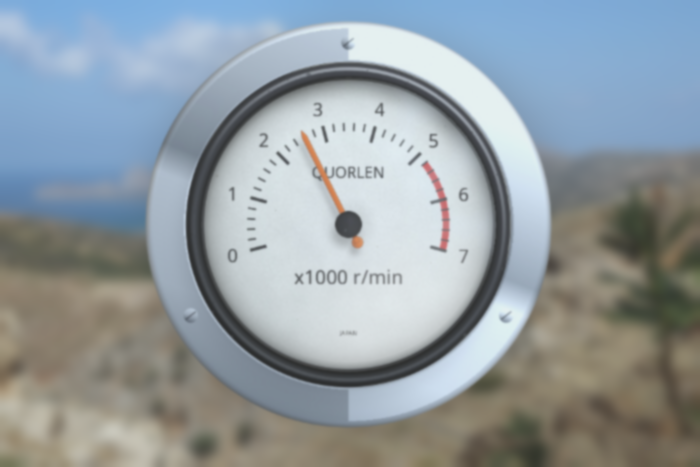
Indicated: 2600,rpm
